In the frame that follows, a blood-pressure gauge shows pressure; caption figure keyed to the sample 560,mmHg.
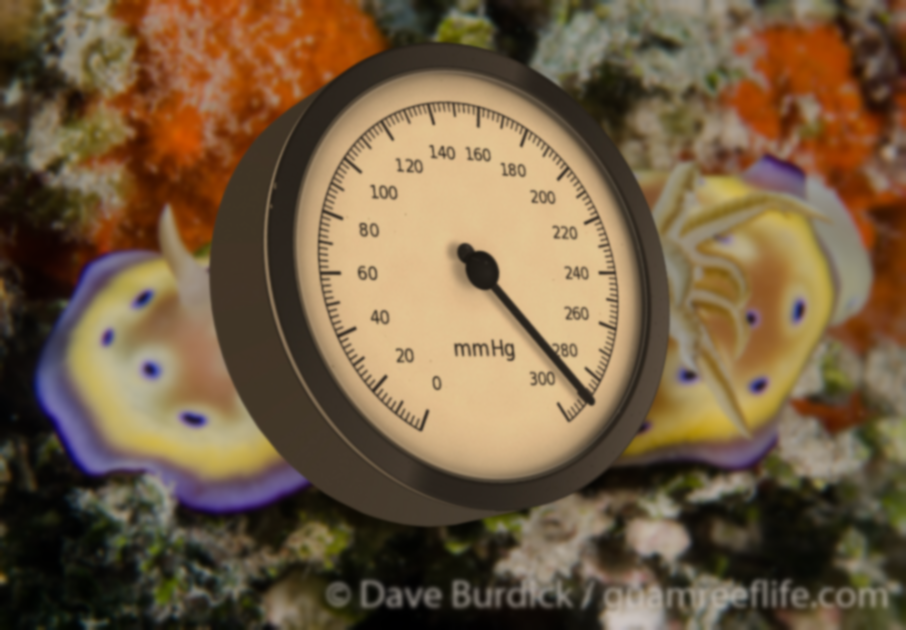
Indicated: 290,mmHg
